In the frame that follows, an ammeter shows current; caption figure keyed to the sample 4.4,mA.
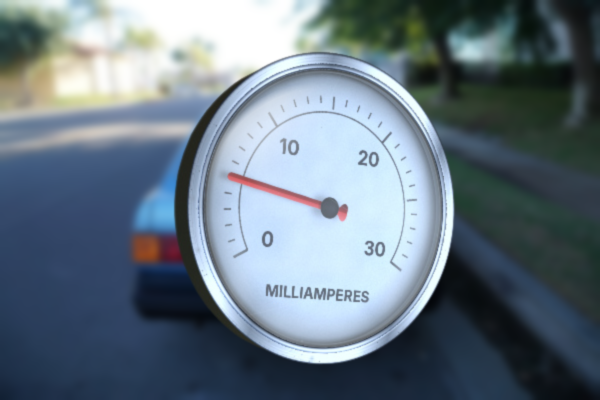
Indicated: 5,mA
